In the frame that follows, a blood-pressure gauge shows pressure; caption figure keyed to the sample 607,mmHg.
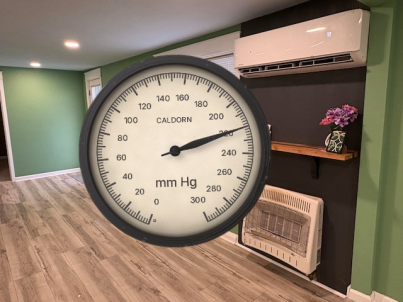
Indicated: 220,mmHg
